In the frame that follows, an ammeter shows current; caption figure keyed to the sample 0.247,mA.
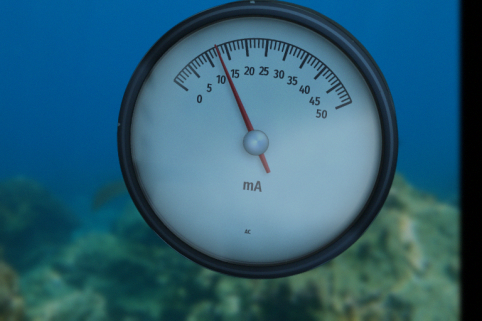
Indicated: 13,mA
